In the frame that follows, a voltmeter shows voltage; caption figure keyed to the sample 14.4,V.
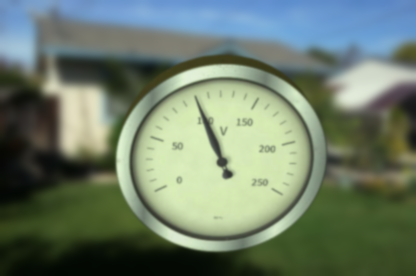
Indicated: 100,V
